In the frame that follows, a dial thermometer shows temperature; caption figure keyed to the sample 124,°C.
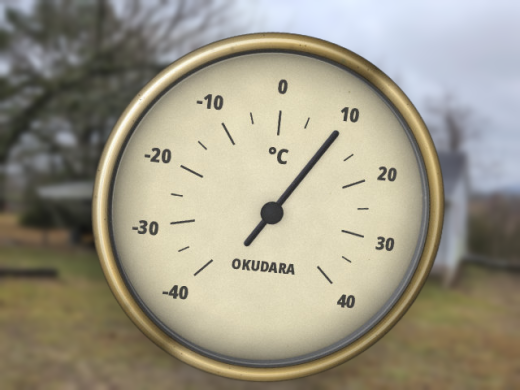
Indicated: 10,°C
